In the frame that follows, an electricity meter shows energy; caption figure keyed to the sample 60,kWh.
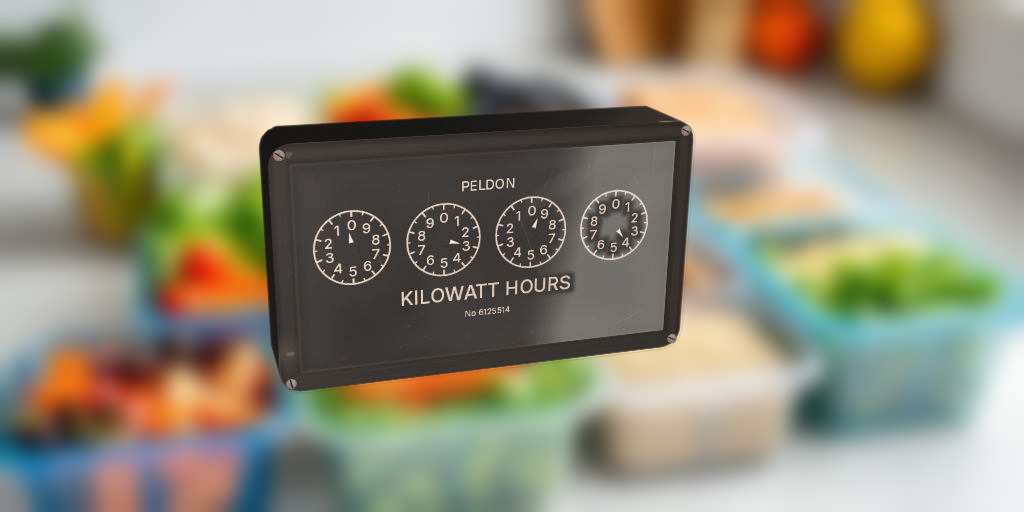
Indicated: 294,kWh
